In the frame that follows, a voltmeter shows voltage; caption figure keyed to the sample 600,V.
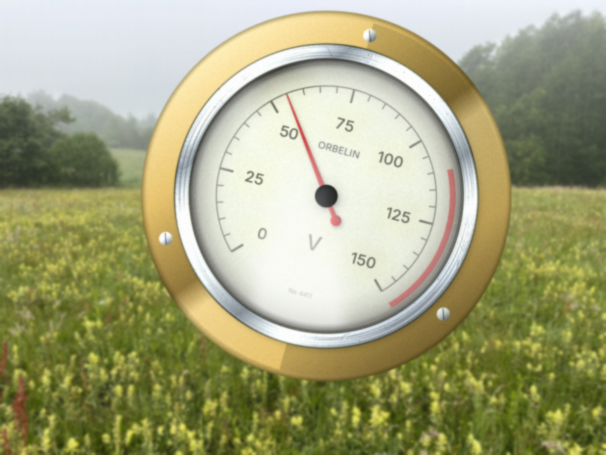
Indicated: 55,V
